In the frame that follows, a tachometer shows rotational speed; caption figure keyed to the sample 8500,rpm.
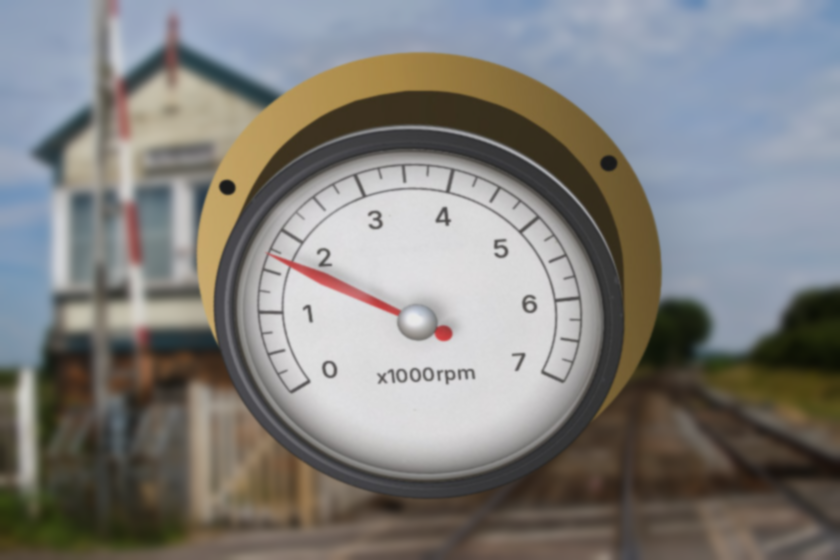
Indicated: 1750,rpm
